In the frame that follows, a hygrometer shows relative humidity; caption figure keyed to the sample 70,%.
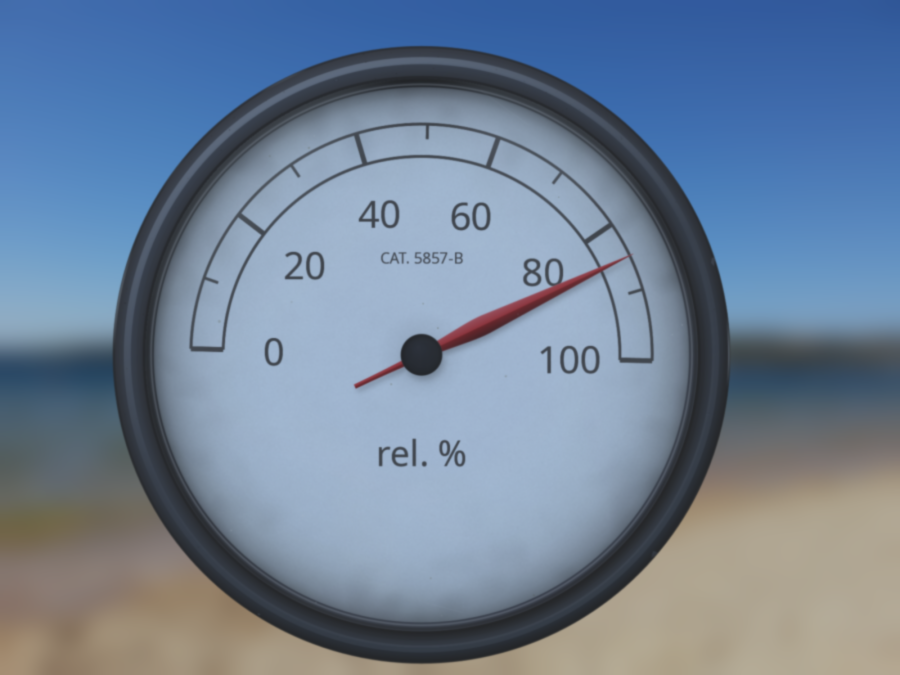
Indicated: 85,%
